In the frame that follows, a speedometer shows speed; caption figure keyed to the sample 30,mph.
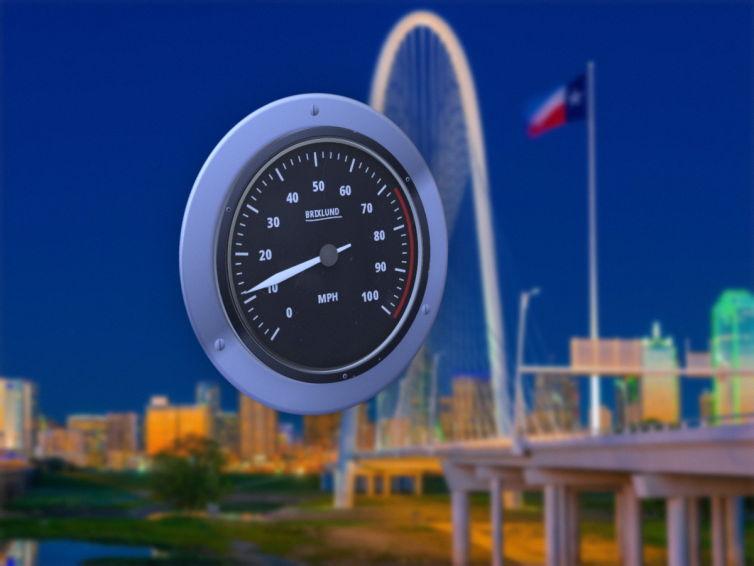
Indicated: 12,mph
